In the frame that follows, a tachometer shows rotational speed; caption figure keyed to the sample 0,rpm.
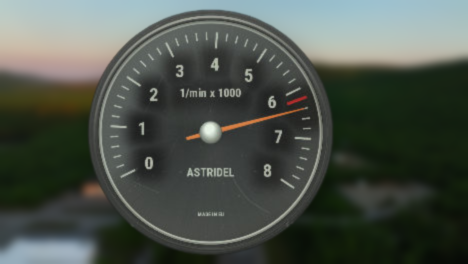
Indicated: 6400,rpm
